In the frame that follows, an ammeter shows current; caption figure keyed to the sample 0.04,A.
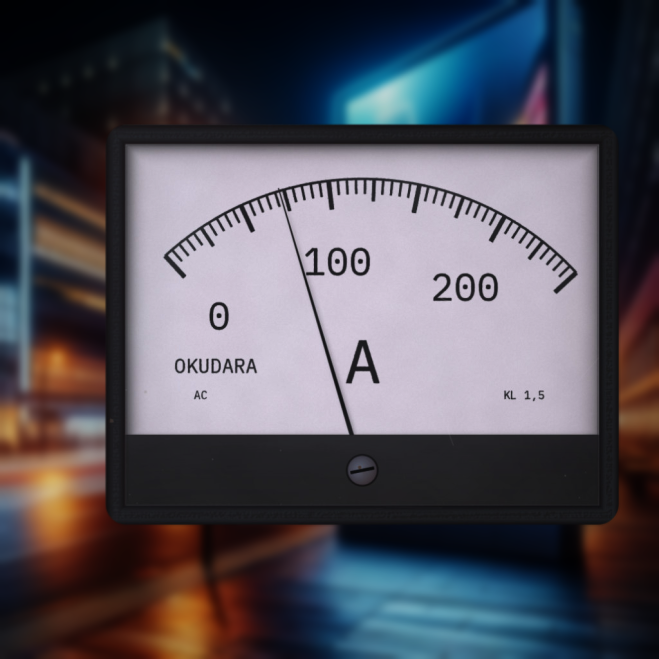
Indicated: 72.5,A
